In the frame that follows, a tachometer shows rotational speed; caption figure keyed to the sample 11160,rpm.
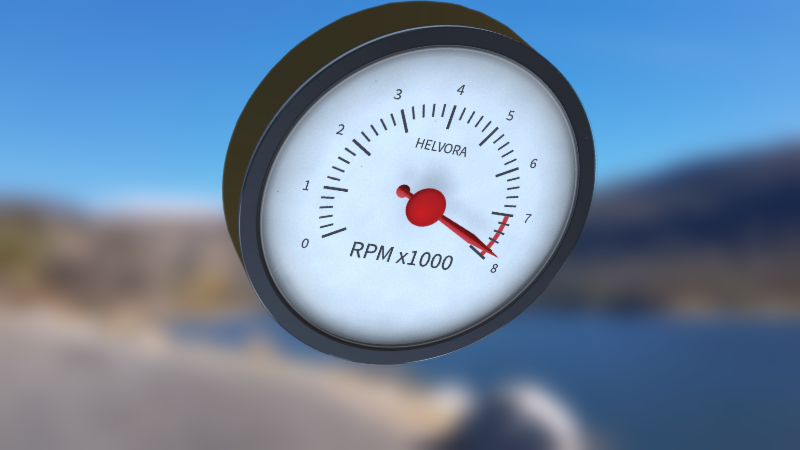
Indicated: 7800,rpm
